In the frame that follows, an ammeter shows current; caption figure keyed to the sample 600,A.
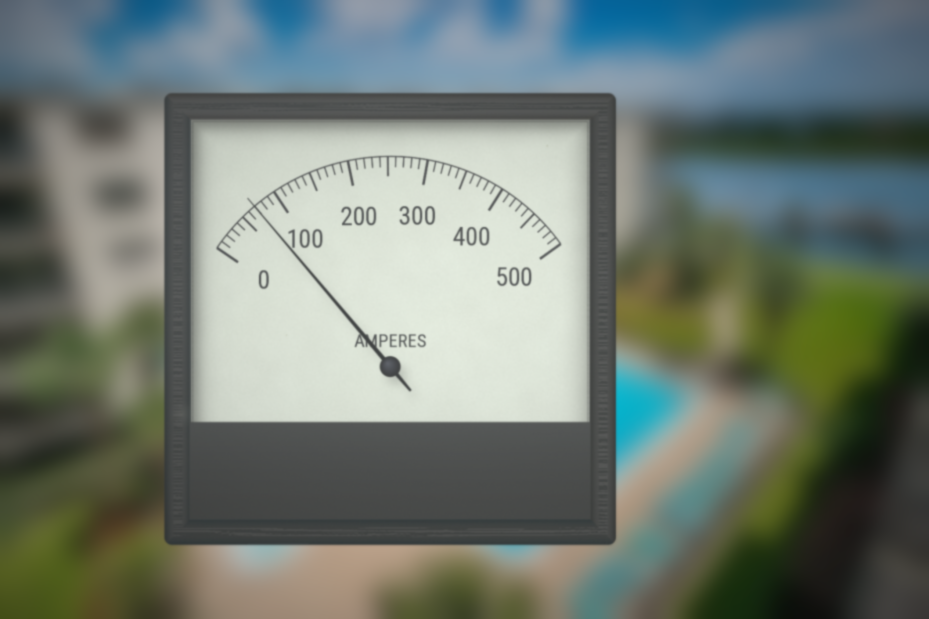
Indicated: 70,A
